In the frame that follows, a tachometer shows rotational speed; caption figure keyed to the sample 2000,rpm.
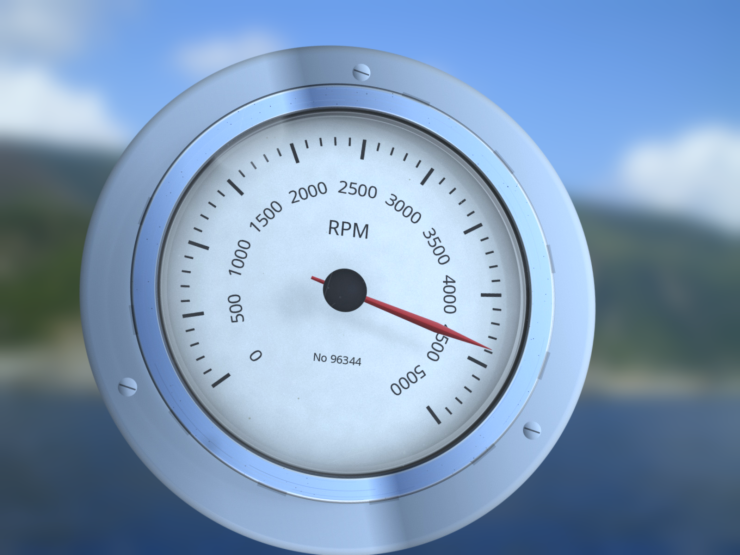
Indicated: 4400,rpm
